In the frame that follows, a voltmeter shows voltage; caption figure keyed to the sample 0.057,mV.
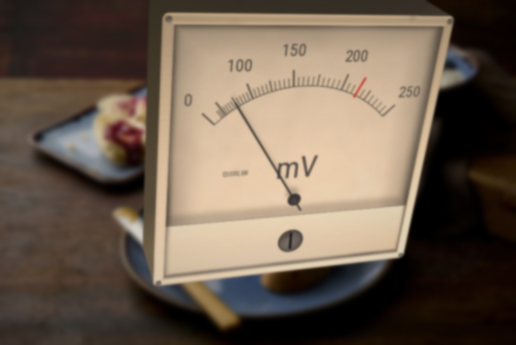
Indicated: 75,mV
